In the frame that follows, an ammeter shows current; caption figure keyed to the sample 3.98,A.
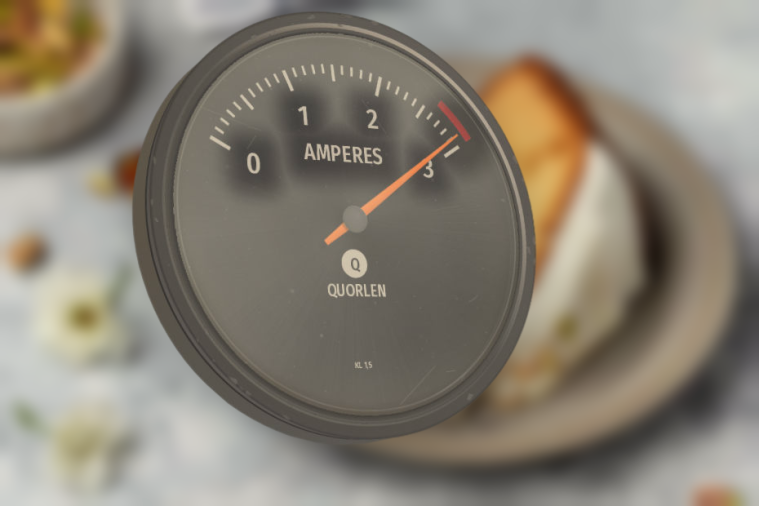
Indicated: 2.9,A
